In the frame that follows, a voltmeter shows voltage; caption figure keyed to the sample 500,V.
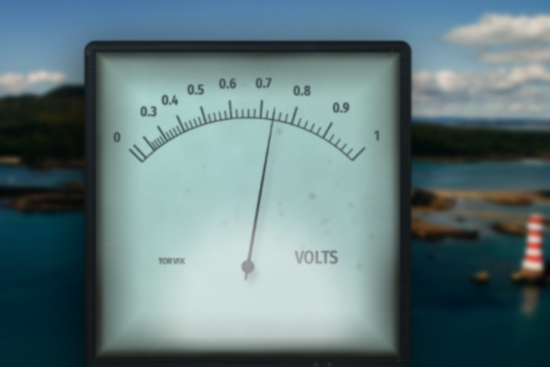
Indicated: 0.74,V
